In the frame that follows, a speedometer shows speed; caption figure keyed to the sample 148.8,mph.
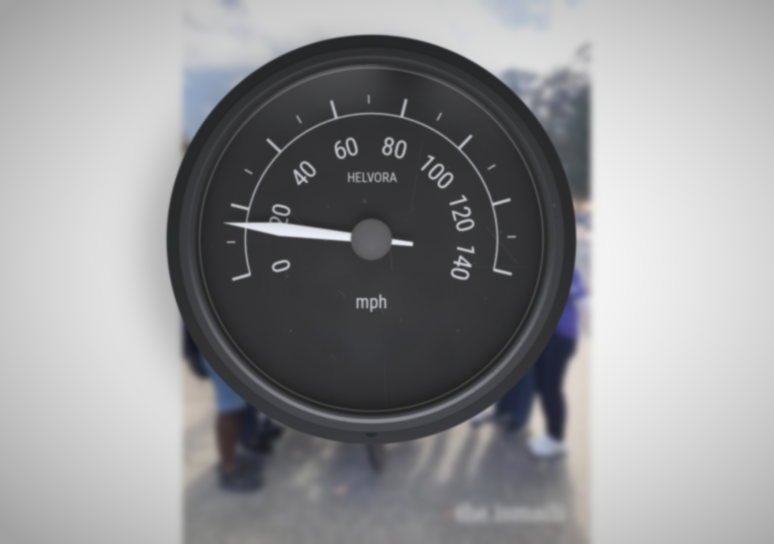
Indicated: 15,mph
